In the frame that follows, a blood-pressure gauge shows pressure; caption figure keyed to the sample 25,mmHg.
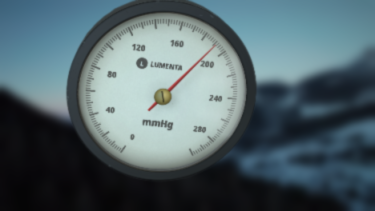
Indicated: 190,mmHg
